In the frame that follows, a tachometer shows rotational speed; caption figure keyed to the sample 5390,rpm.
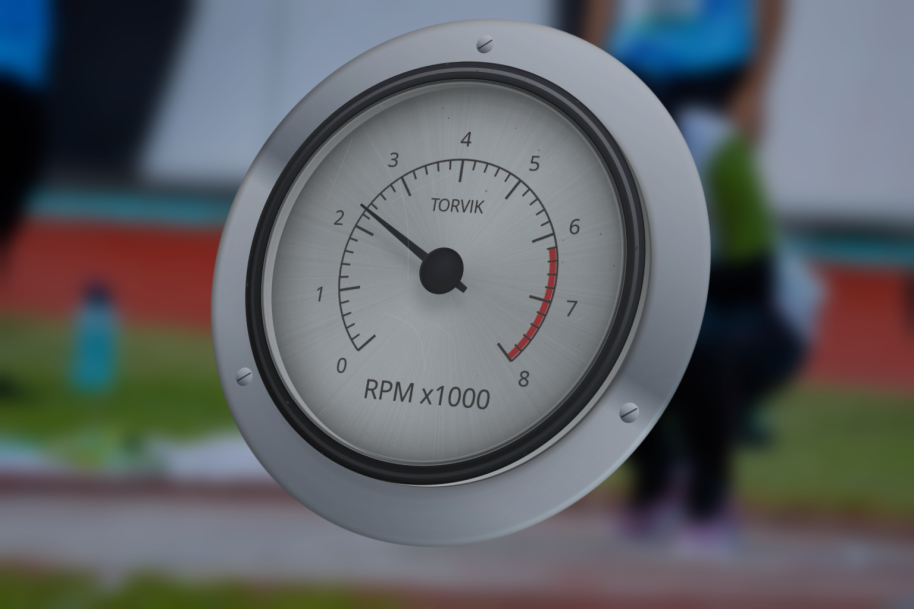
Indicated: 2300,rpm
